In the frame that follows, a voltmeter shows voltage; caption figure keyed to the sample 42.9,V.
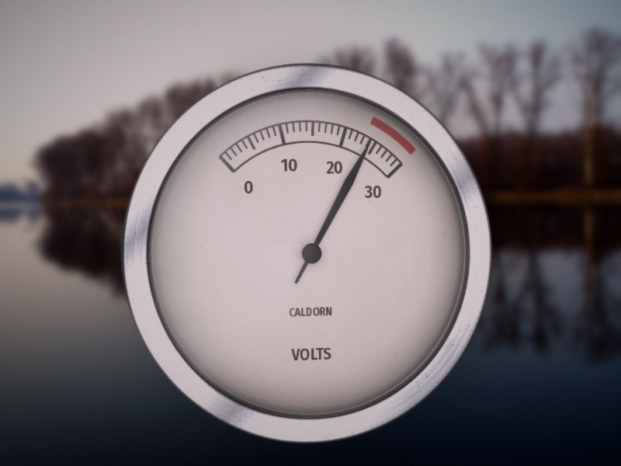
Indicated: 24,V
